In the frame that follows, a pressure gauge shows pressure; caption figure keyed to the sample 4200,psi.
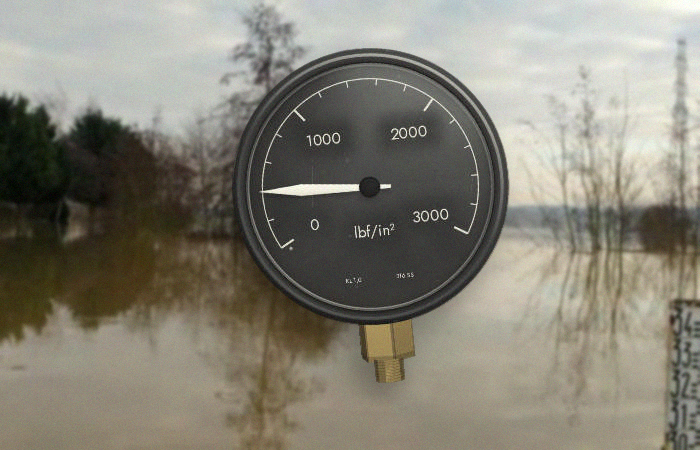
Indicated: 400,psi
